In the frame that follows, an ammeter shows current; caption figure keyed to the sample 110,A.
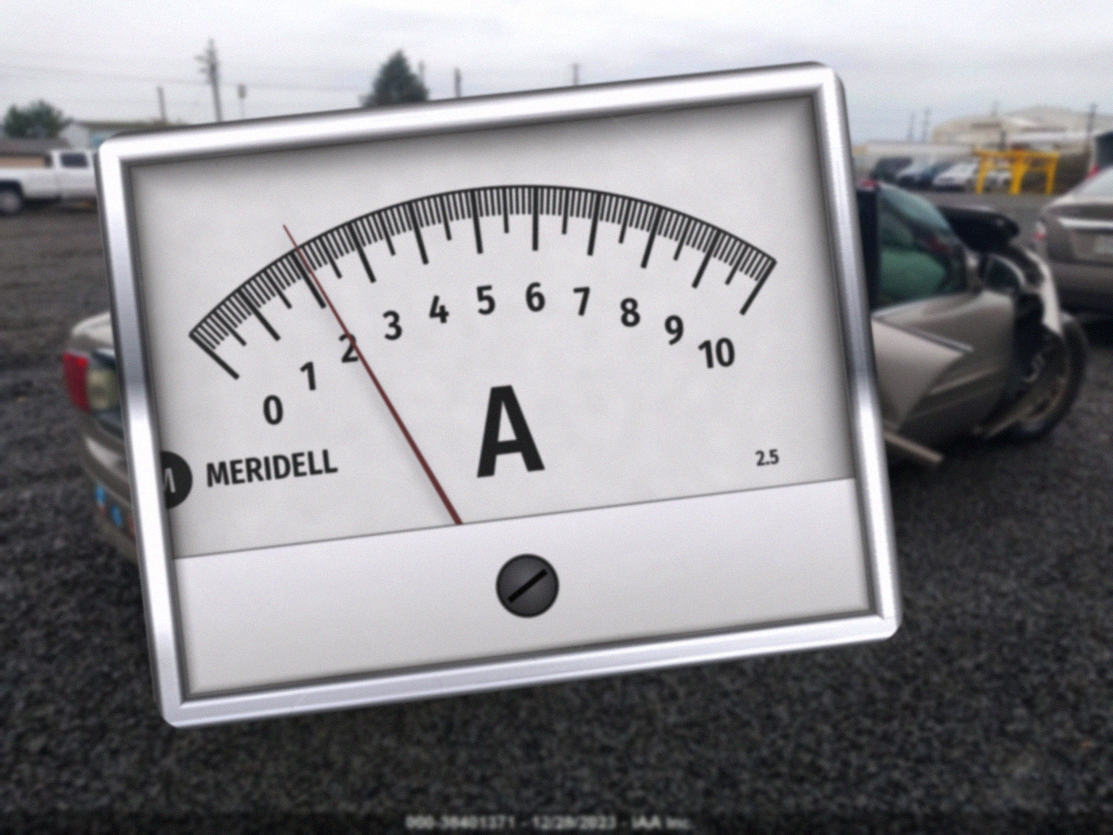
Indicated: 2.1,A
